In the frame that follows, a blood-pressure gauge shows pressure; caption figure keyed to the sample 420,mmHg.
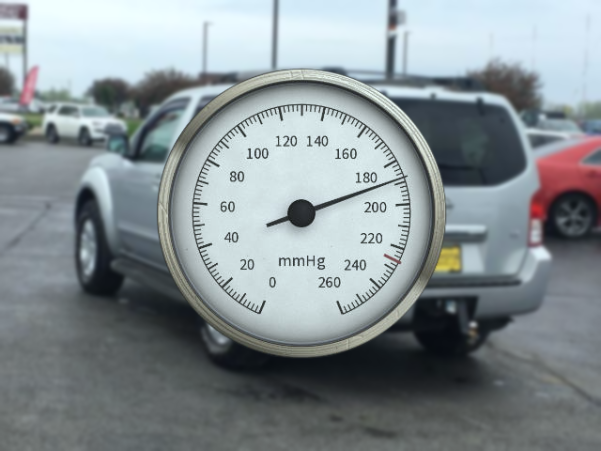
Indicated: 188,mmHg
